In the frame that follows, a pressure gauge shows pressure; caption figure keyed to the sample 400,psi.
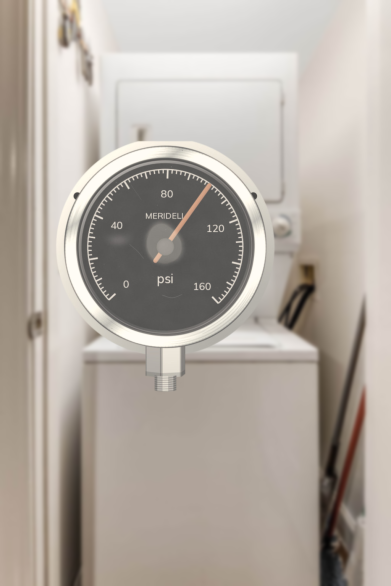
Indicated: 100,psi
